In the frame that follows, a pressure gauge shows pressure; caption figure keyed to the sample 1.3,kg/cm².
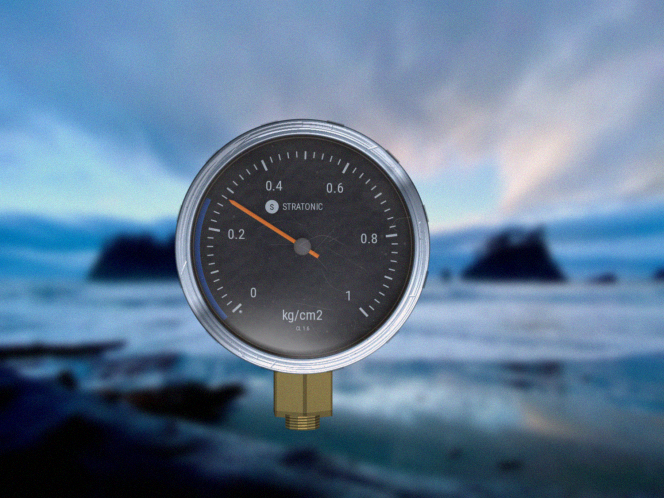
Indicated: 0.28,kg/cm²
